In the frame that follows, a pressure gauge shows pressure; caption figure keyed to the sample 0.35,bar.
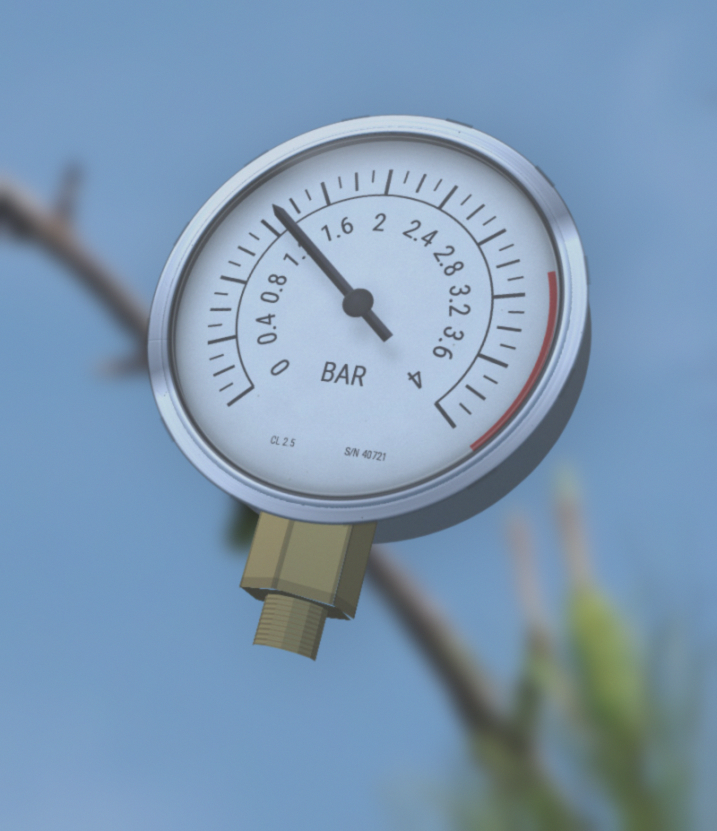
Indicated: 1.3,bar
